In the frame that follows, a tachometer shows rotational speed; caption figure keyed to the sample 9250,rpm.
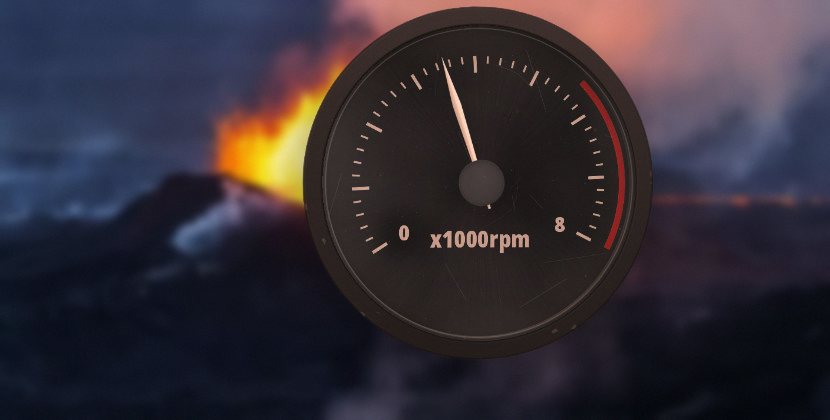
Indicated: 3500,rpm
